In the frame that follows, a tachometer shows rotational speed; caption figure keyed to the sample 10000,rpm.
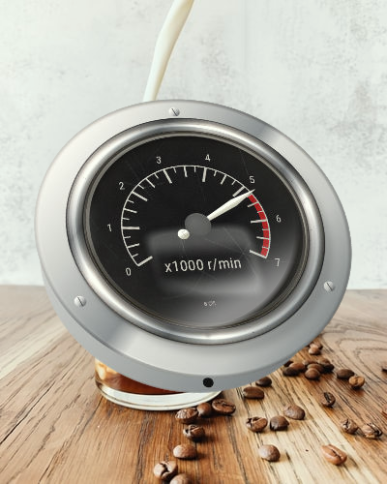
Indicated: 5250,rpm
